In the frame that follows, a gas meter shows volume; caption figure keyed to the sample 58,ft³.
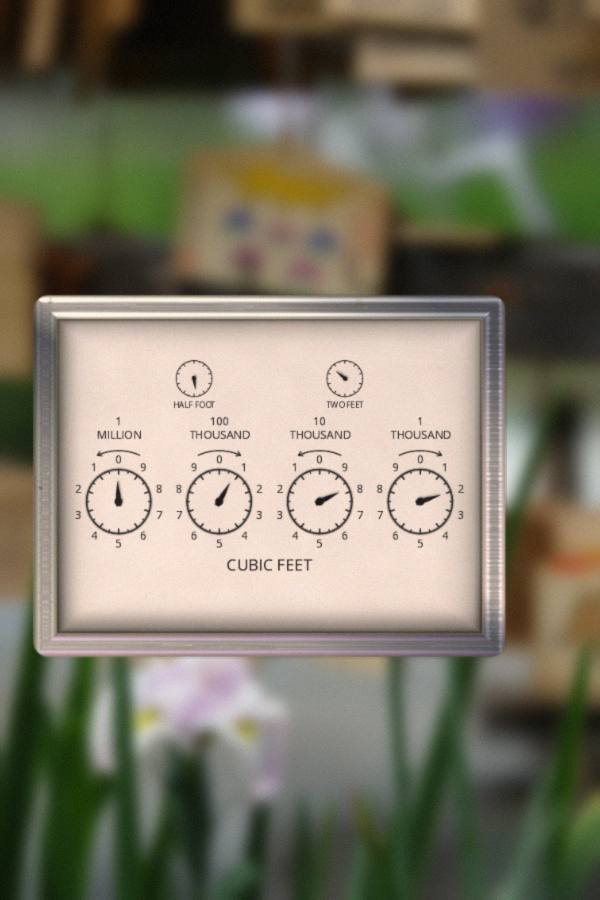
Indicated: 8200,ft³
